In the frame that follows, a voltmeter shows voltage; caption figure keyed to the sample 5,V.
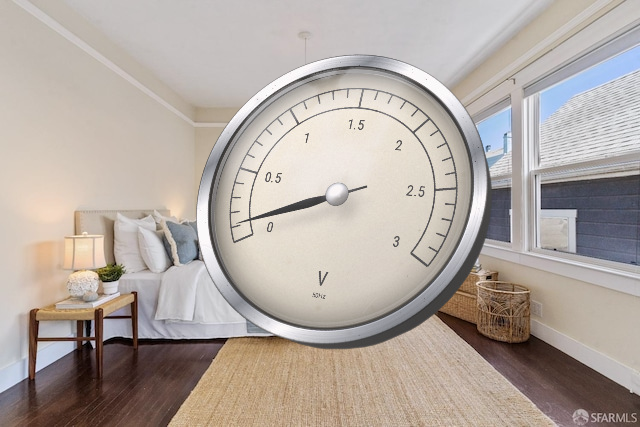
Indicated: 0.1,V
